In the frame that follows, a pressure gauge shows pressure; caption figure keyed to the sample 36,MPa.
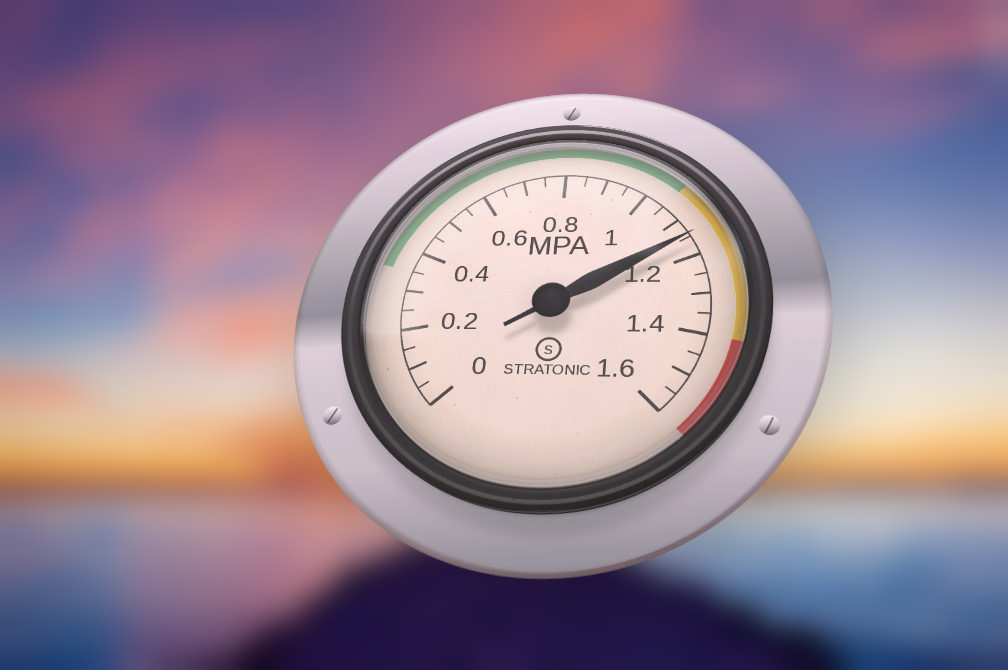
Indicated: 1.15,MPa
